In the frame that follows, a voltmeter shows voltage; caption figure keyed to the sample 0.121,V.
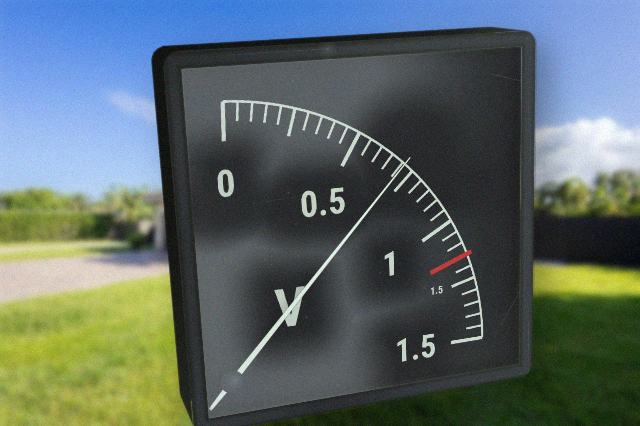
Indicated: 0.7,V
